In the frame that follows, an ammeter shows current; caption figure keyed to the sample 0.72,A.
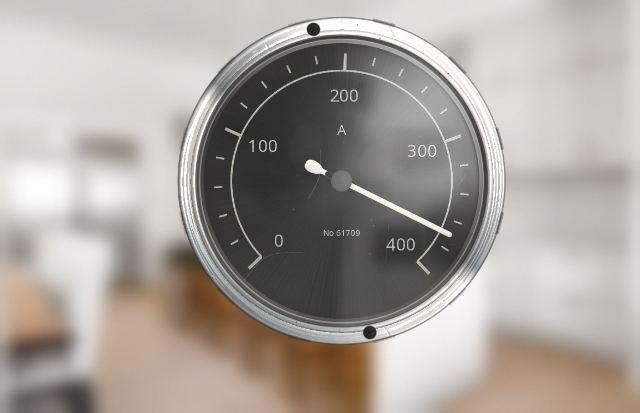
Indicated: 370,A
